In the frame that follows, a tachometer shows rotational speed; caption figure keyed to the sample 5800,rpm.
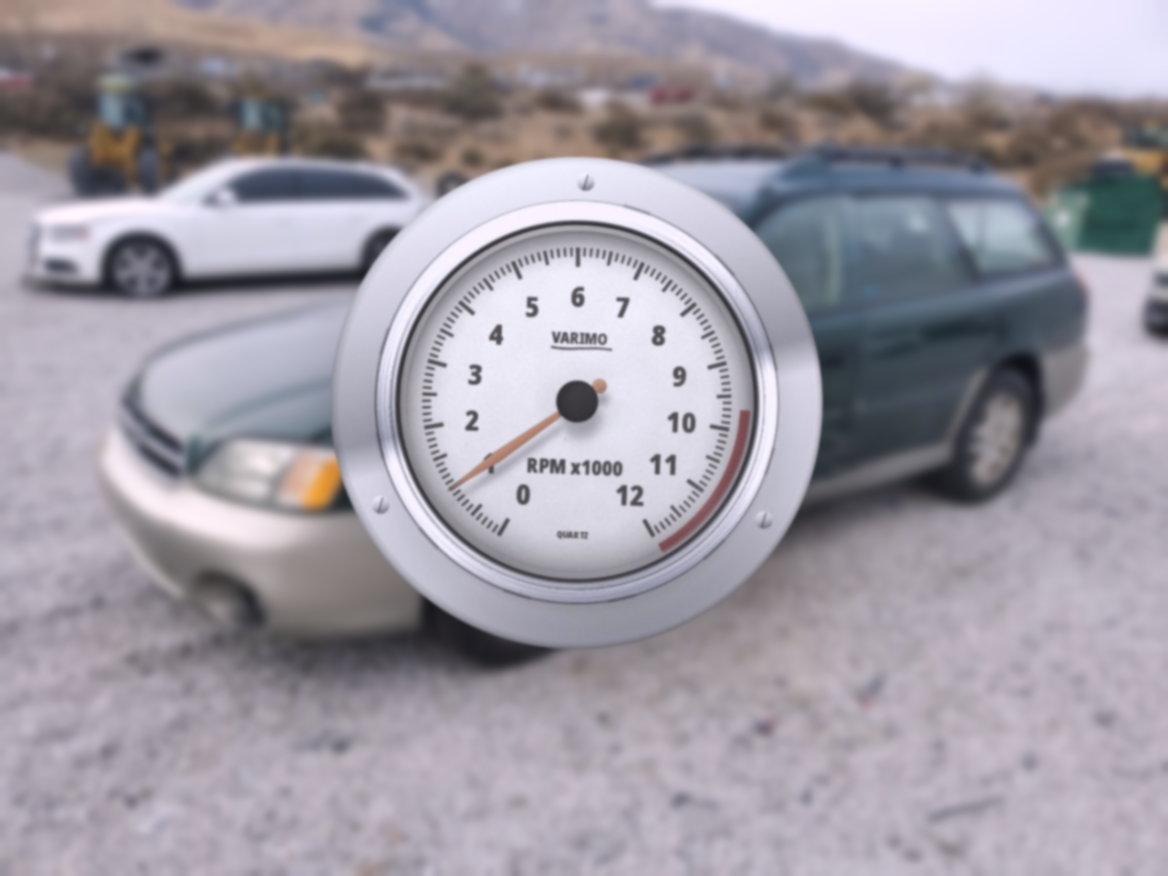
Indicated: 1000,rpm
